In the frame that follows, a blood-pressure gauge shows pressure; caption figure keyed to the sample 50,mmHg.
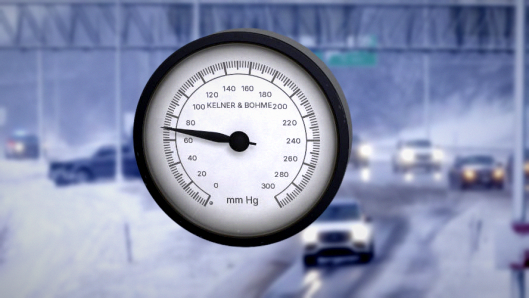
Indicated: 70,mmHg
